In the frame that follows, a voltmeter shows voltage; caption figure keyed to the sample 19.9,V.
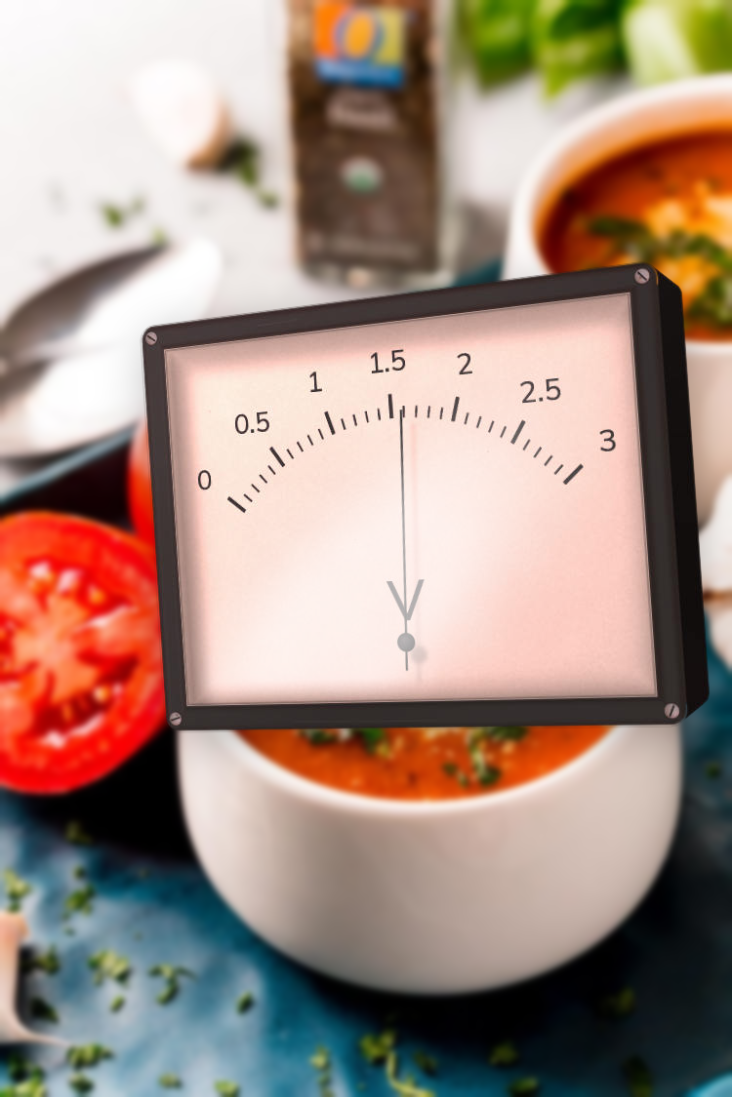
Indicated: 1.6,V
